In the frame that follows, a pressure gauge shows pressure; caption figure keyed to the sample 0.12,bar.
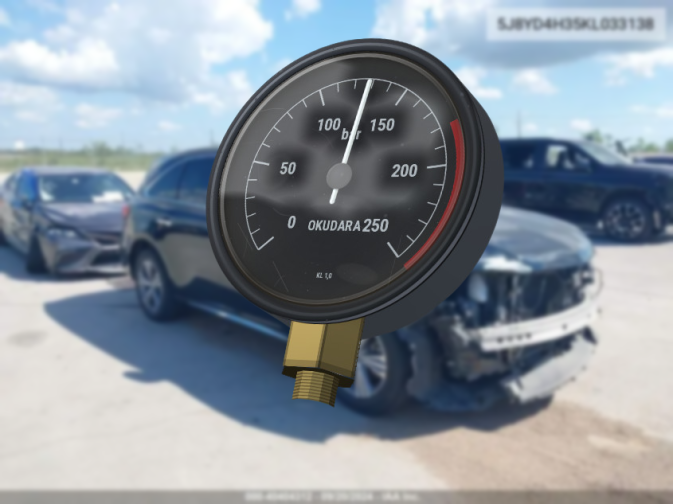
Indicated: 130,bar
